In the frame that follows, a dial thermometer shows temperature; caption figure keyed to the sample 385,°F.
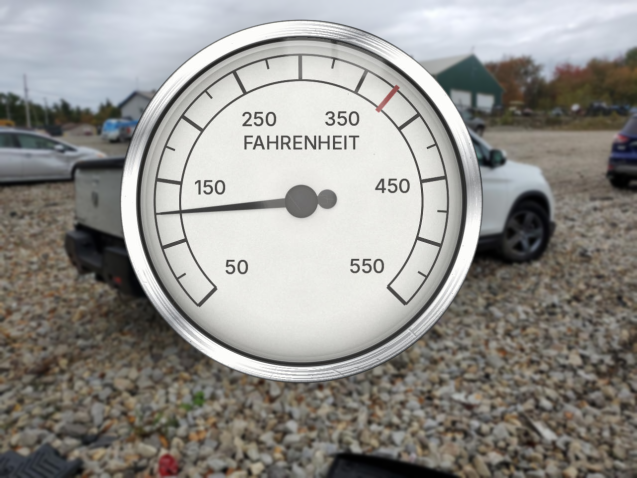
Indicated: 125,°F
